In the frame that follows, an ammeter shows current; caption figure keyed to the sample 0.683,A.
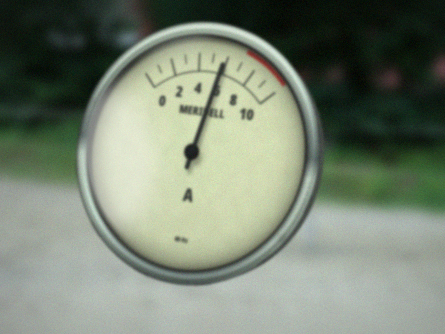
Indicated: 6,A
